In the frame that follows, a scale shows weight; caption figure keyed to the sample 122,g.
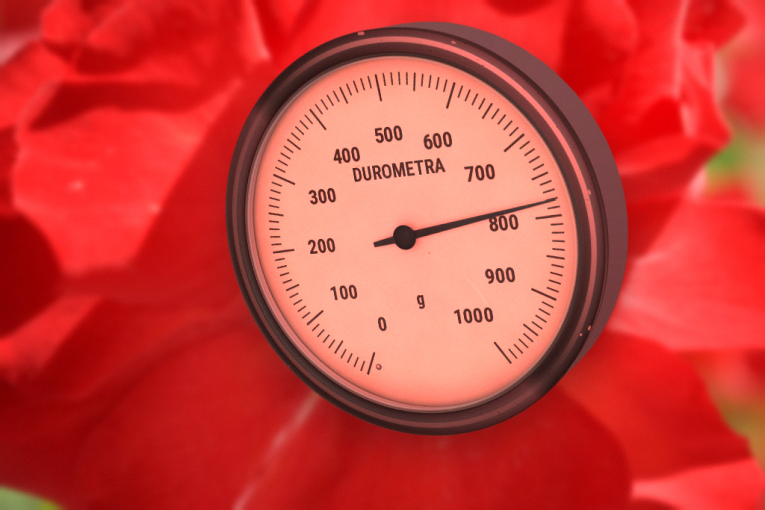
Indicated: 780,g
